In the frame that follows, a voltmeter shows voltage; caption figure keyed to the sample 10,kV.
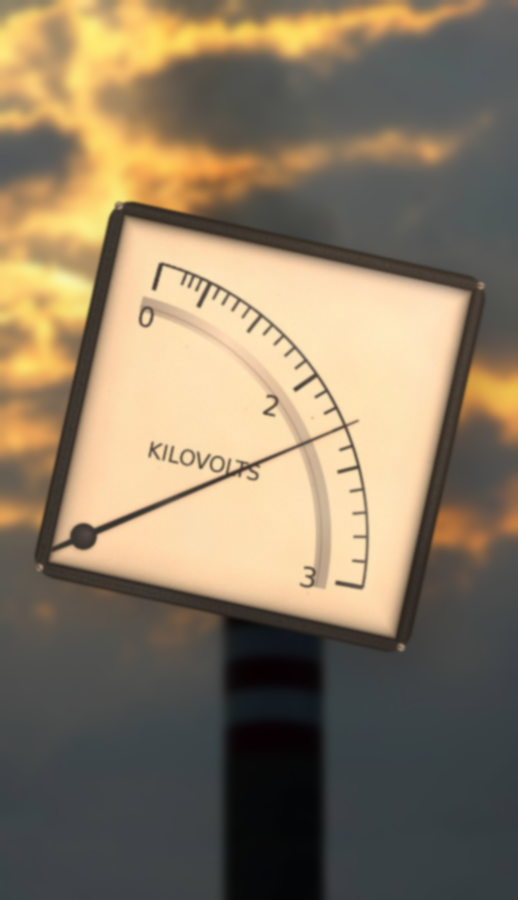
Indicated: 2.3,kV
